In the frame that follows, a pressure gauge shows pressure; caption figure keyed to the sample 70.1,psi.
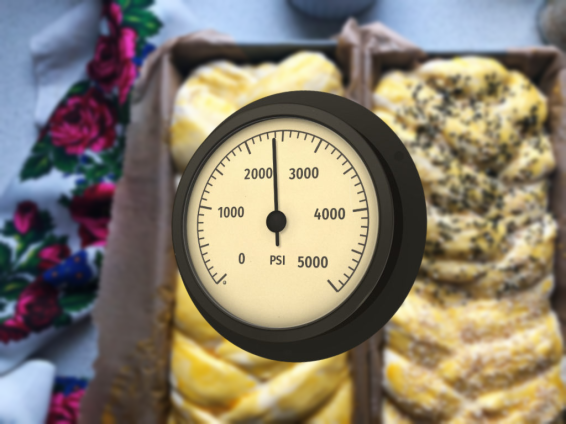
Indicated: 2400,psi
